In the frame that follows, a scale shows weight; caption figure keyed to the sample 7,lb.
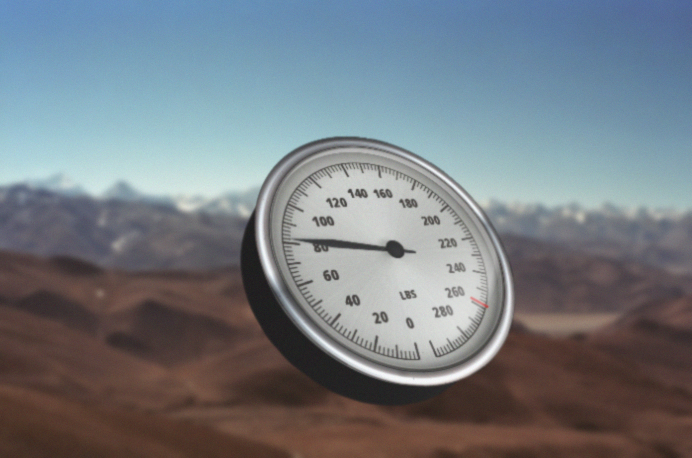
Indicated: 80,lb
